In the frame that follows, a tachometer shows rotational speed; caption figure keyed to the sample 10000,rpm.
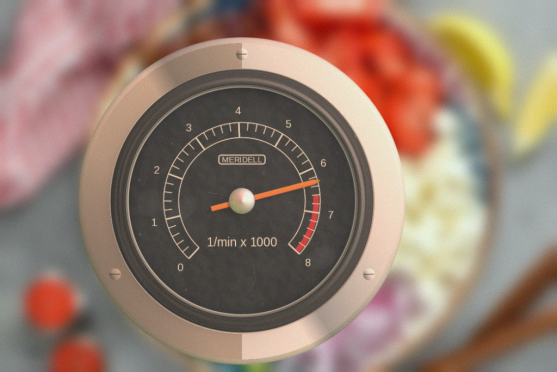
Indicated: 6300,rpm
